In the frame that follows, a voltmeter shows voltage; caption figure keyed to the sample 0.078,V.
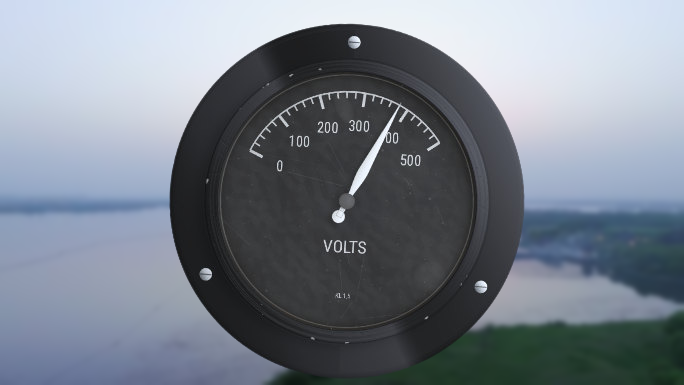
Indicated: 380,V
